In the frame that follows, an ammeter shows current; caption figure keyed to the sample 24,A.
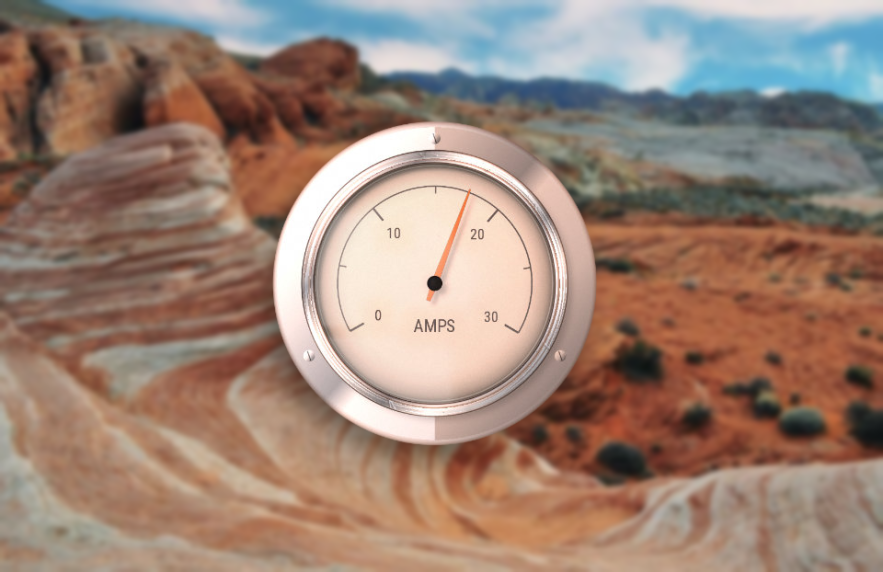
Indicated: 17.5,A
